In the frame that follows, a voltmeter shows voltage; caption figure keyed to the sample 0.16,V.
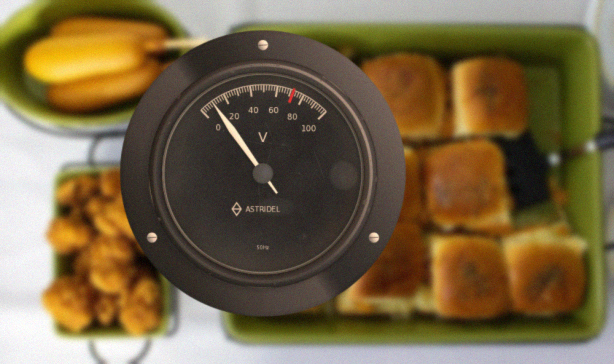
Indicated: 10,V
